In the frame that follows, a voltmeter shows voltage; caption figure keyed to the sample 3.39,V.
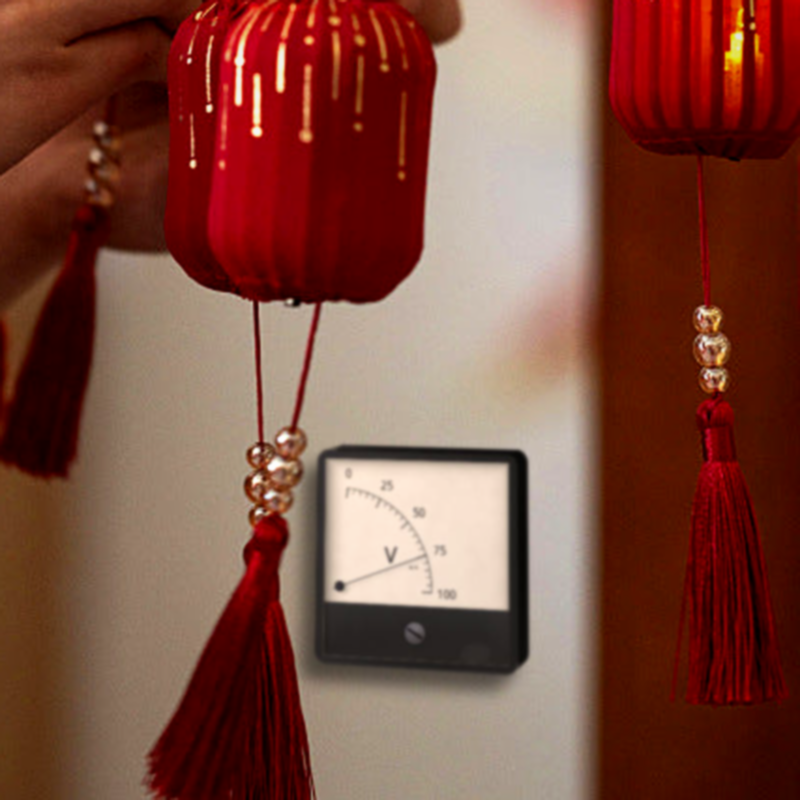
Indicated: 75,V
